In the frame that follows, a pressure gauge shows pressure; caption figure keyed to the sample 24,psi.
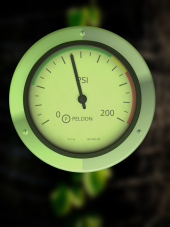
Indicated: 90,psi
